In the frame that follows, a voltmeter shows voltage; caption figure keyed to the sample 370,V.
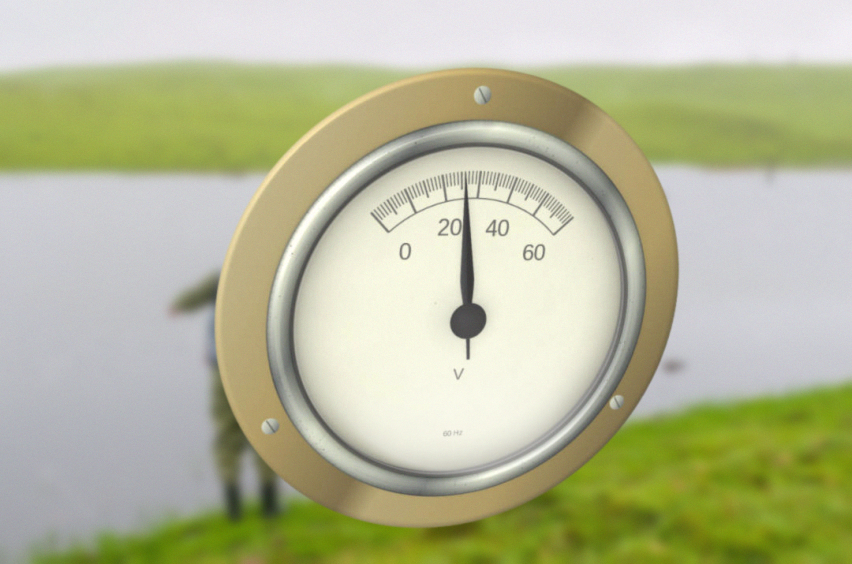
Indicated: 25,V
